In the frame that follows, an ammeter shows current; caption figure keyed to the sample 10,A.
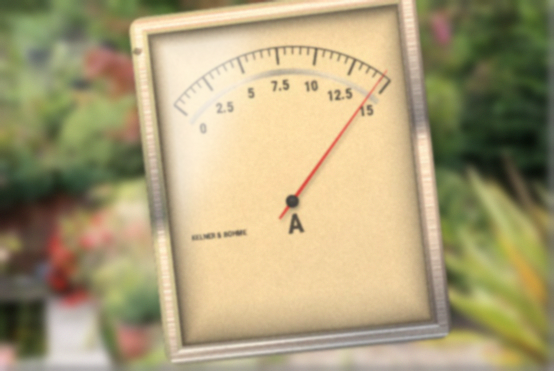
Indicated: 14.5,A
